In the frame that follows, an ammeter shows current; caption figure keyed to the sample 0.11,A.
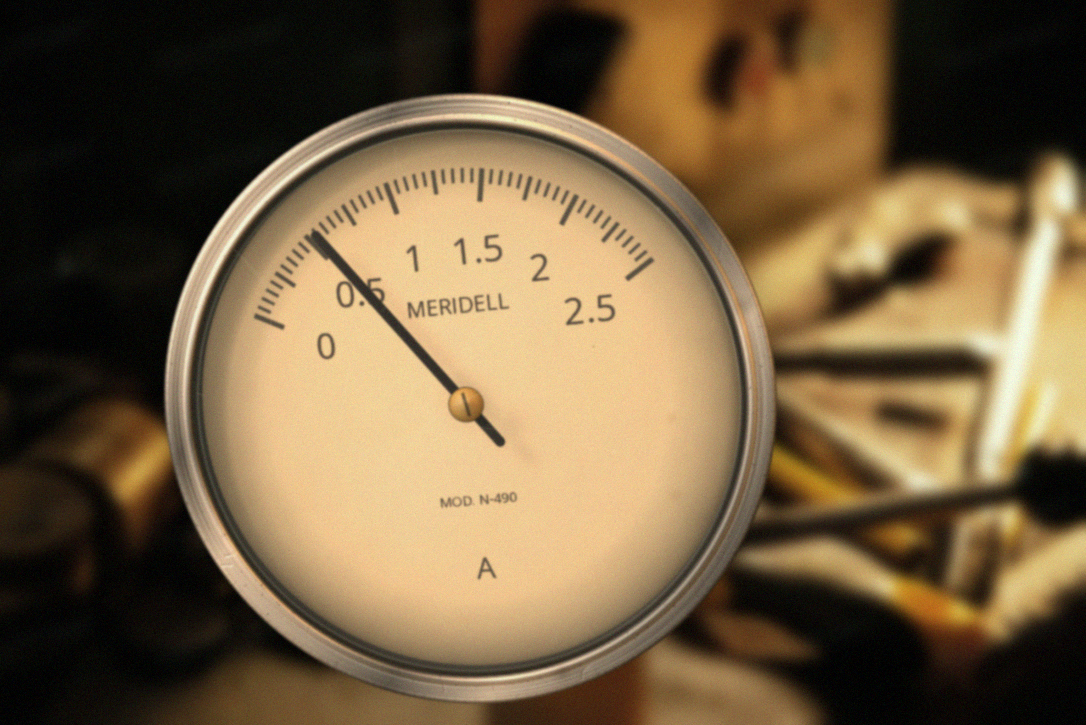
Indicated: 0.55,A
